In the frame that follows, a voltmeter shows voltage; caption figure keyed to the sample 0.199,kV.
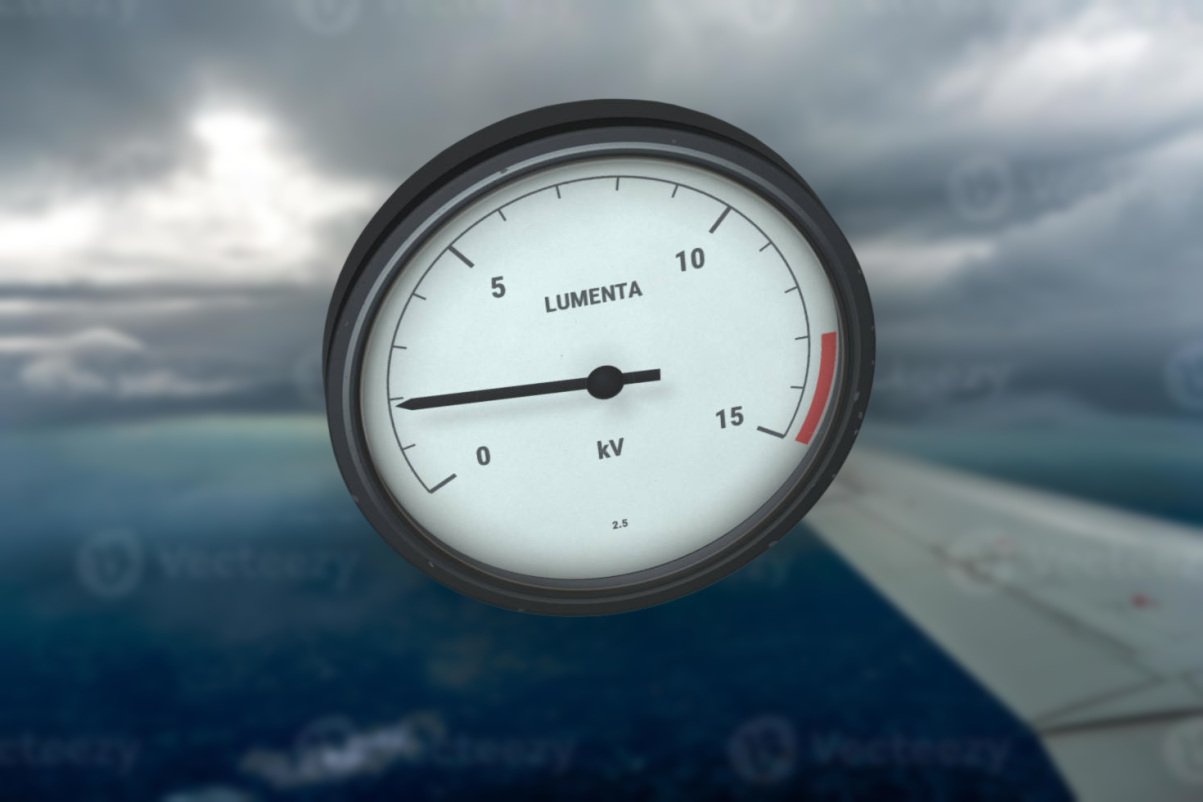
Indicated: 2,kV
